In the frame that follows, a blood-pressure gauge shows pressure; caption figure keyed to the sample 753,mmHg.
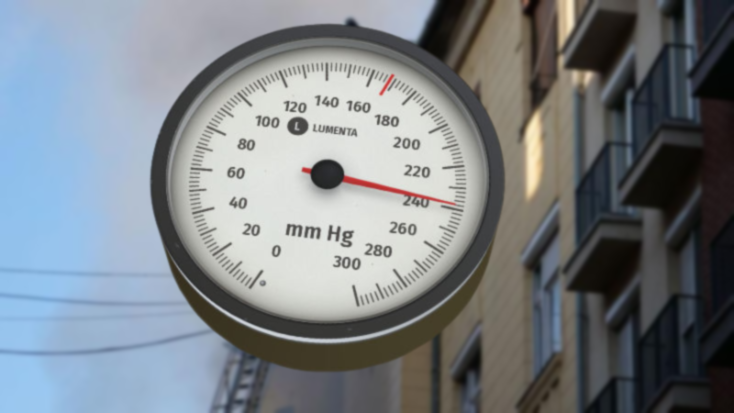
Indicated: 240,mmHg
